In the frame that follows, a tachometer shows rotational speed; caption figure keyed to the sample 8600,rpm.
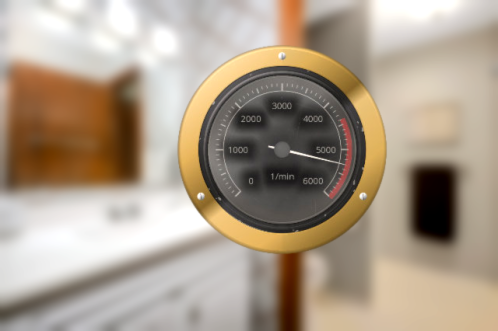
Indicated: 5300,rpm
